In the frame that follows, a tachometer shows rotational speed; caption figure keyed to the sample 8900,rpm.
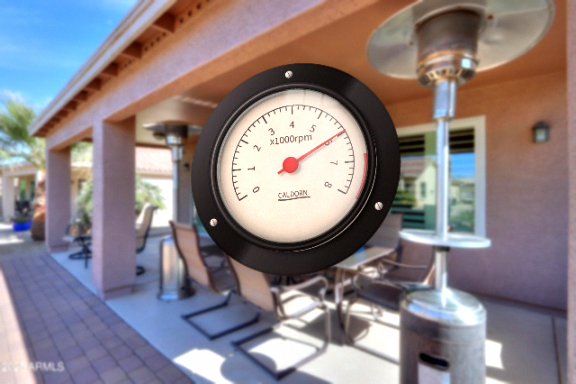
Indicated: 6000,rpm
